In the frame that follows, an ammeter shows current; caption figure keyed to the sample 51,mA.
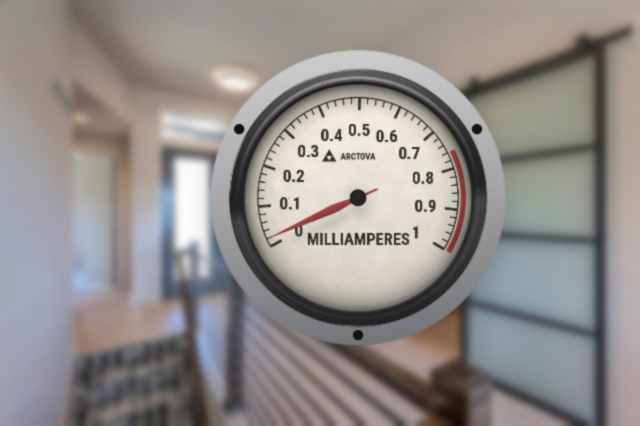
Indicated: 0.02,mA
